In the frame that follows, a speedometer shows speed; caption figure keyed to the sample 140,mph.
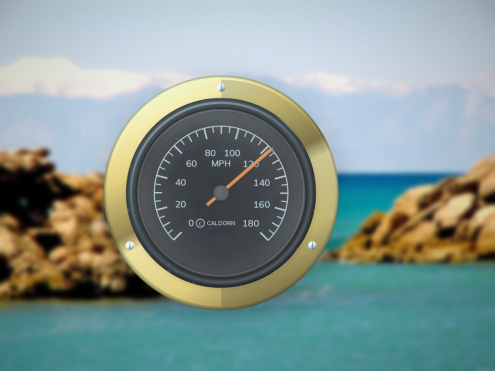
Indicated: 122.5,mph
